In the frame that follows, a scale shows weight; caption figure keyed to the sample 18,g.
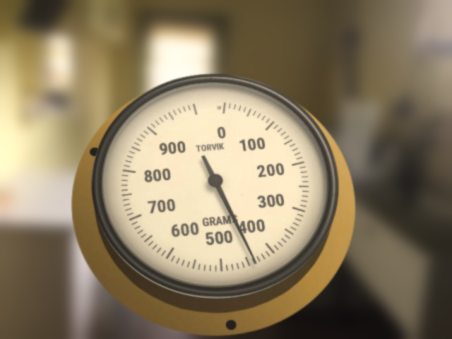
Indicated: 440,g
